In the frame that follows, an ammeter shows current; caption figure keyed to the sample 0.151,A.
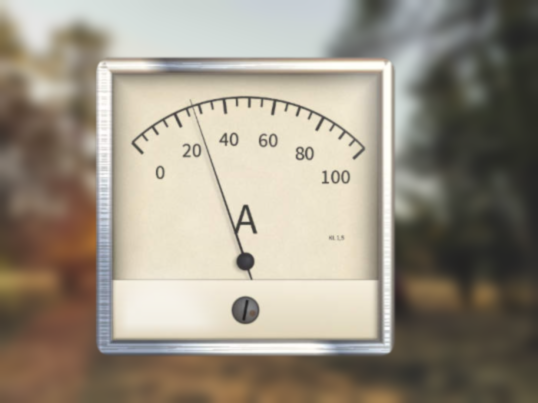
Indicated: 27.5,A
